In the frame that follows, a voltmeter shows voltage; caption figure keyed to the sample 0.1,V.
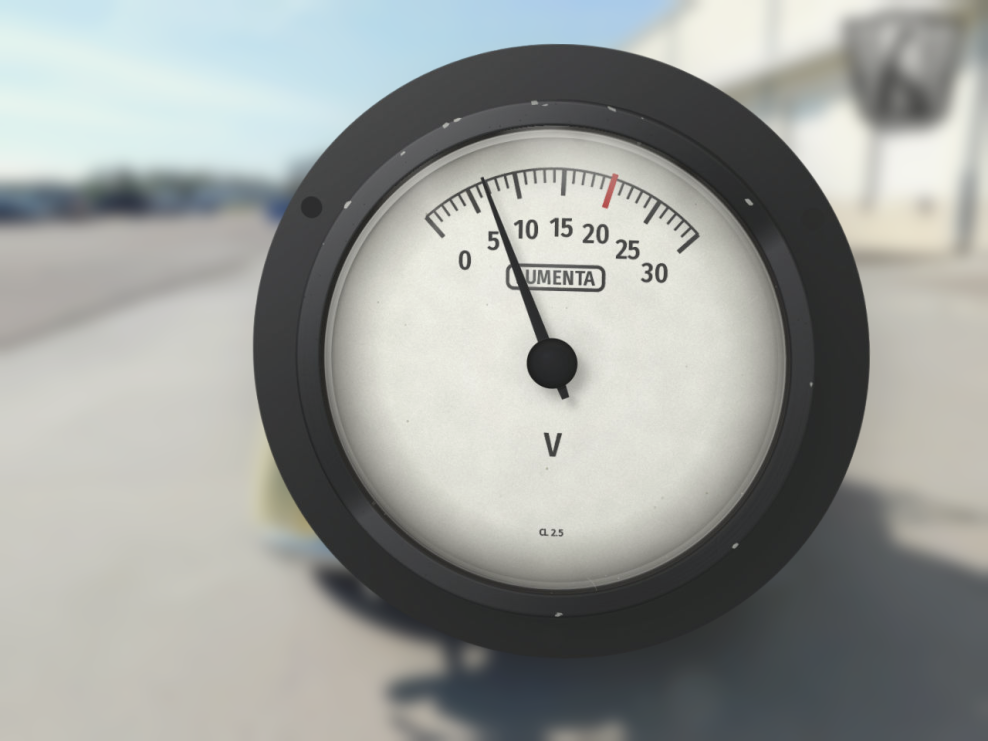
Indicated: 7,V
